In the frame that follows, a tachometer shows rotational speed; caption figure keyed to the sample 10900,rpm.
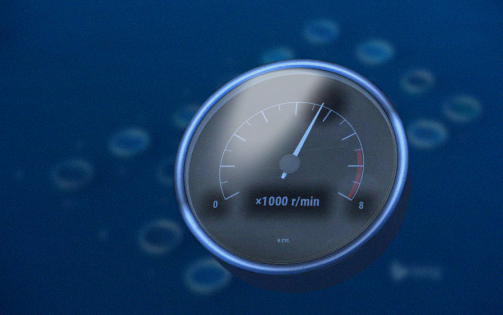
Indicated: 4750,rpm
